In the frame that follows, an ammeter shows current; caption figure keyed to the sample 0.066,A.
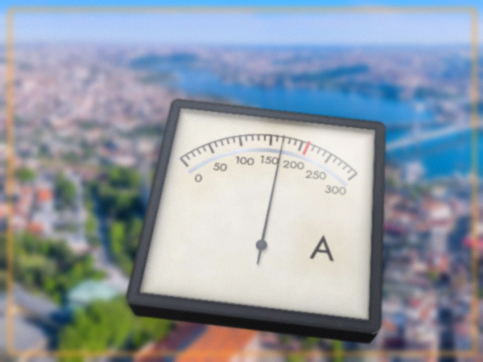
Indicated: 170,A
